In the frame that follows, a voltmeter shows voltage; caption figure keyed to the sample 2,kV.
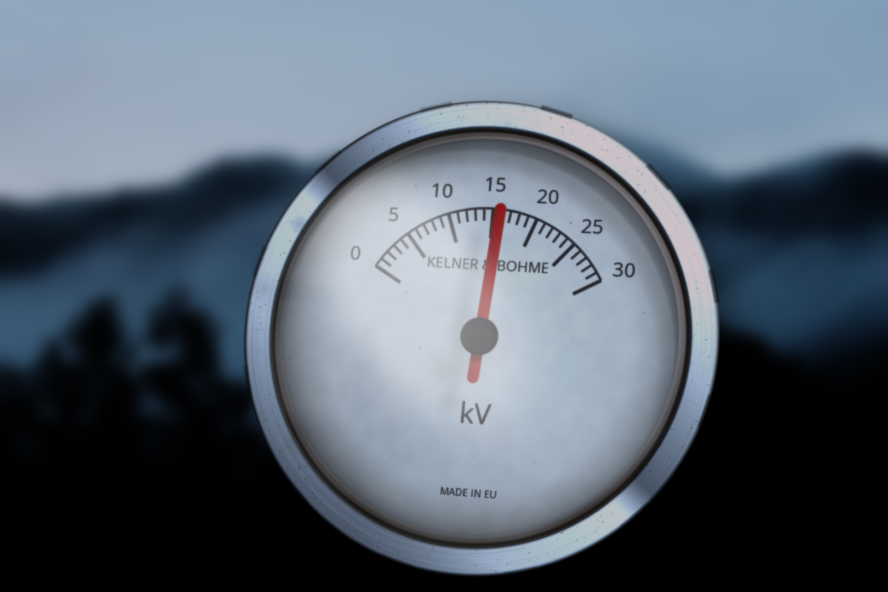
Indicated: 16,kV
